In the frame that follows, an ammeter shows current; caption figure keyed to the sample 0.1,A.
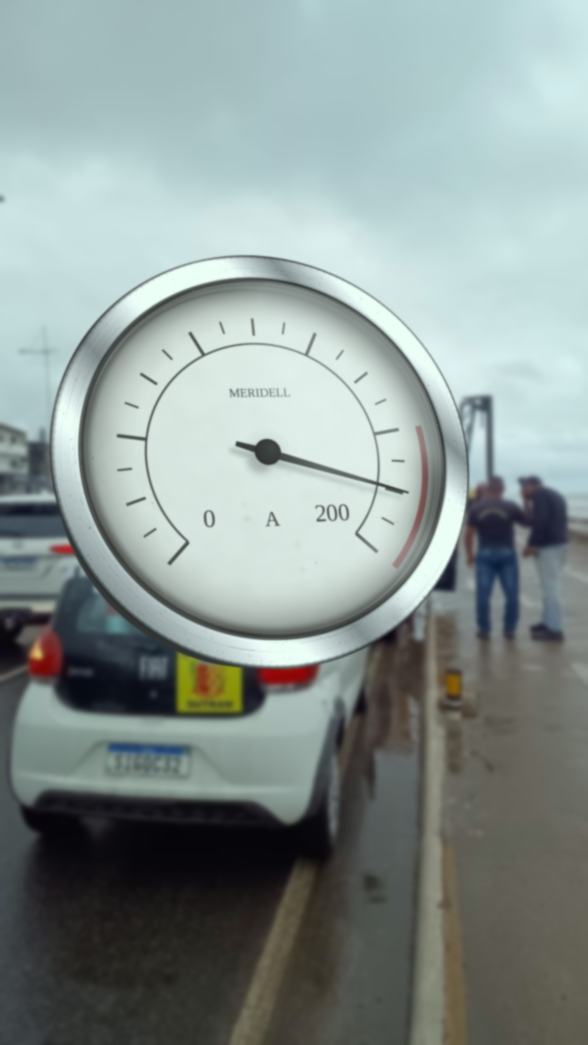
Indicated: 180,A
